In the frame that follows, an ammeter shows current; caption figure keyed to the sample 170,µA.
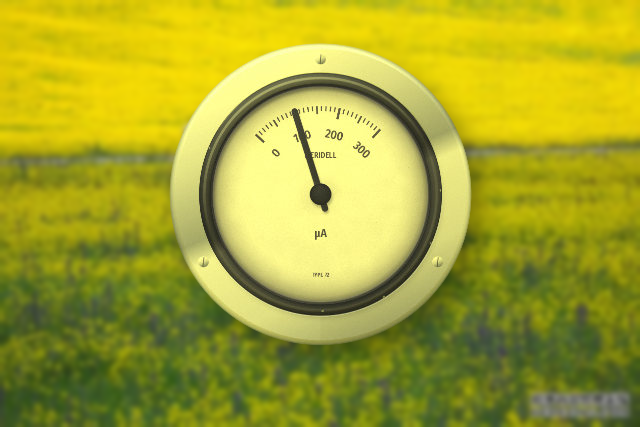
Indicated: 100,µA
